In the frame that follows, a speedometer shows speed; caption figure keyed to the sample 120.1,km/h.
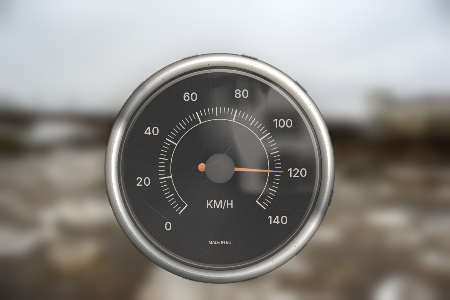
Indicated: 120,km/h
